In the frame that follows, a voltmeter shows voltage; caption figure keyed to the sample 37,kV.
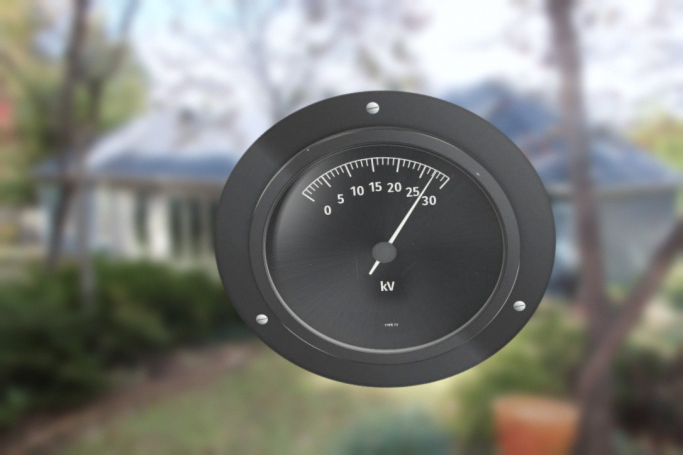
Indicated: 27,kV
